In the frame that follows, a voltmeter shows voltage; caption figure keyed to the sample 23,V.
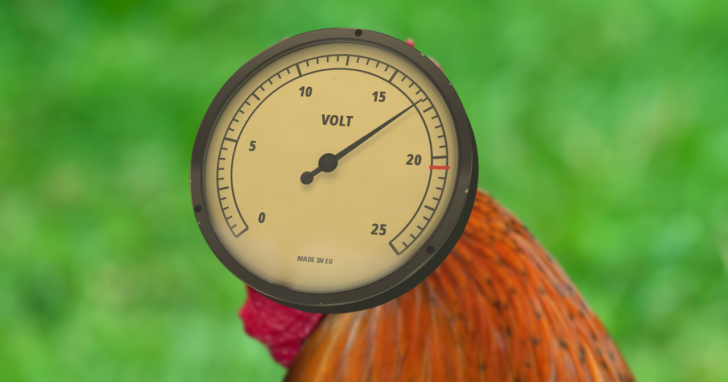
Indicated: 17,V
